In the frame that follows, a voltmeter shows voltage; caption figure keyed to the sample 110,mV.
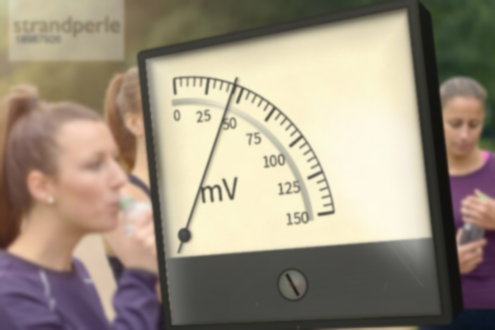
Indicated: 45,mV
